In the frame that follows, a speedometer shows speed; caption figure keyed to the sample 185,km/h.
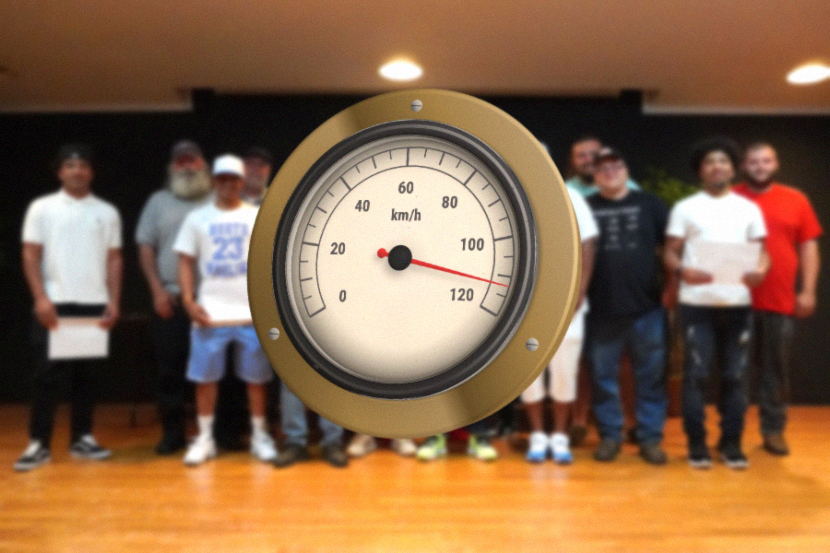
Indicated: 112.5,km/h
